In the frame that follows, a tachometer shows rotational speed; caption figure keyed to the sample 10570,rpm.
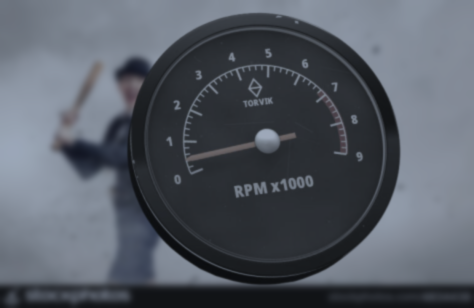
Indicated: 400,rpm
